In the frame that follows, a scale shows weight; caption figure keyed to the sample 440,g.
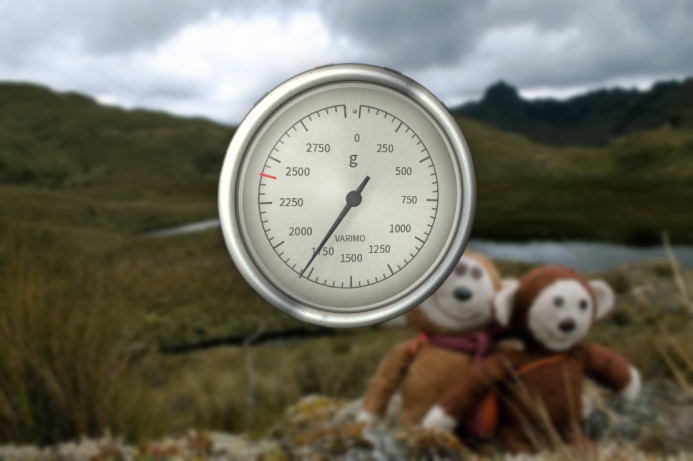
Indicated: 1800,g
